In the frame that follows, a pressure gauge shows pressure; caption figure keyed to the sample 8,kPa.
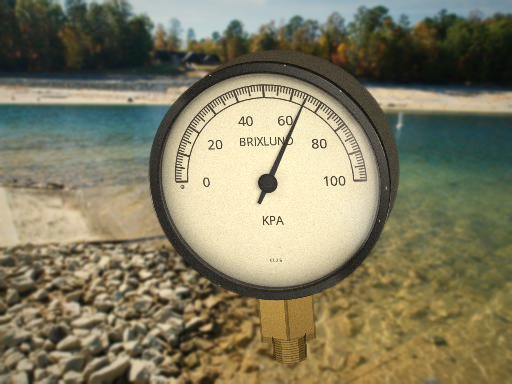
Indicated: 65,kPa
